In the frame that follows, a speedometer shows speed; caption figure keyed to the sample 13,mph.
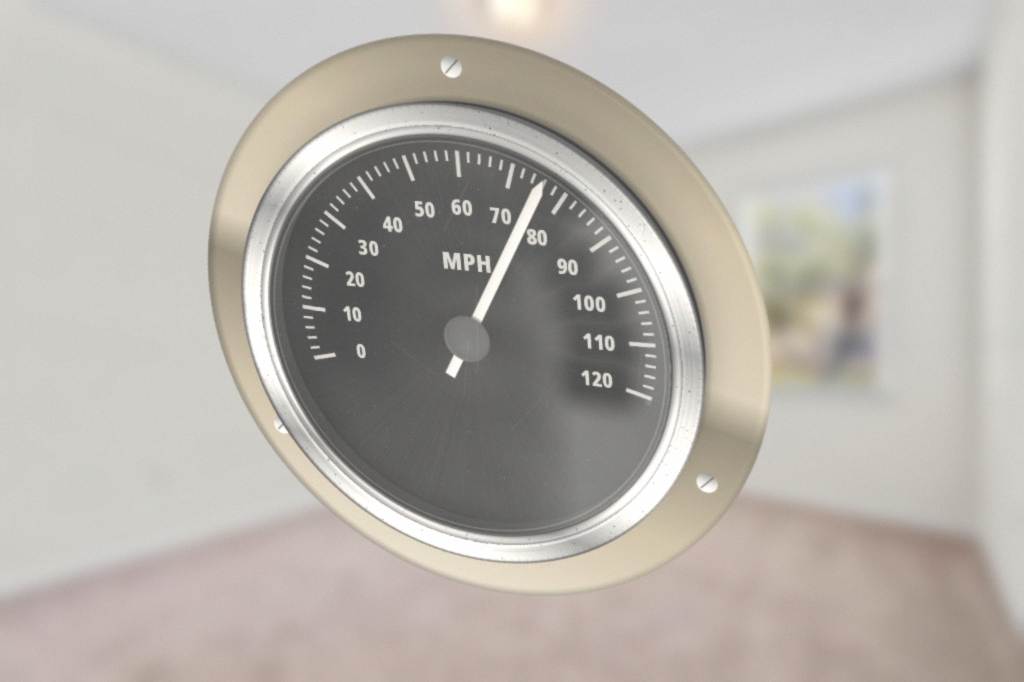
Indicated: 76,mph
